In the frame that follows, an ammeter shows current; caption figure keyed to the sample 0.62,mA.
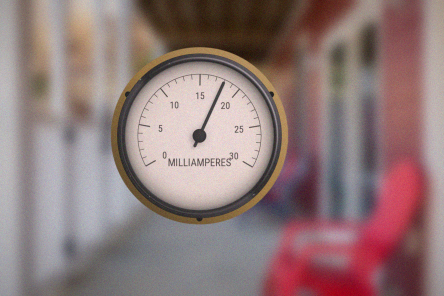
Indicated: 18,mA
